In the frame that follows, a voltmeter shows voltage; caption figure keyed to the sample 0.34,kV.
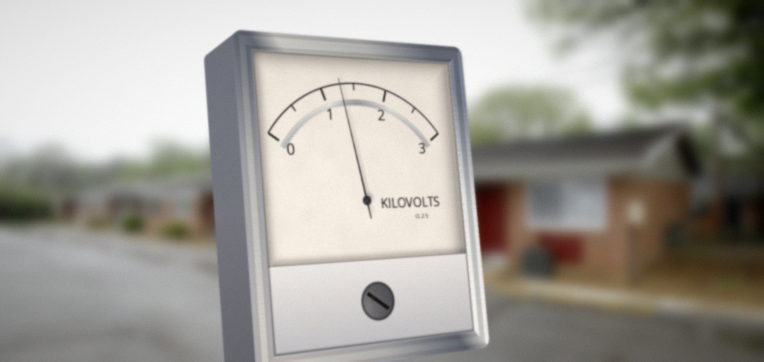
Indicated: 1.25,kV
